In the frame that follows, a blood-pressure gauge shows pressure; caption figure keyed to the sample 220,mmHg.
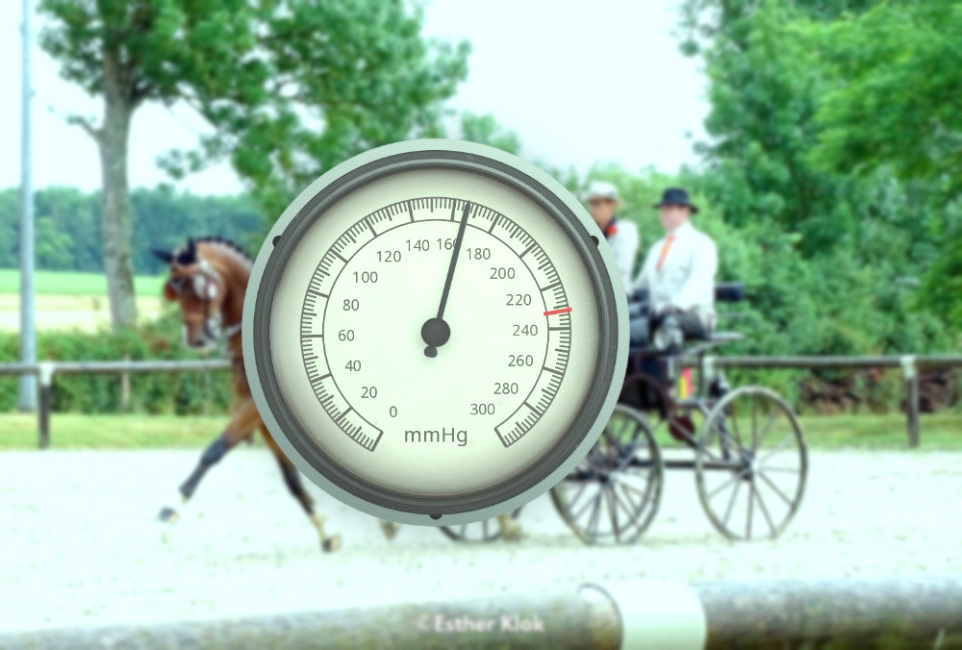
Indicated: 166,mmHg
